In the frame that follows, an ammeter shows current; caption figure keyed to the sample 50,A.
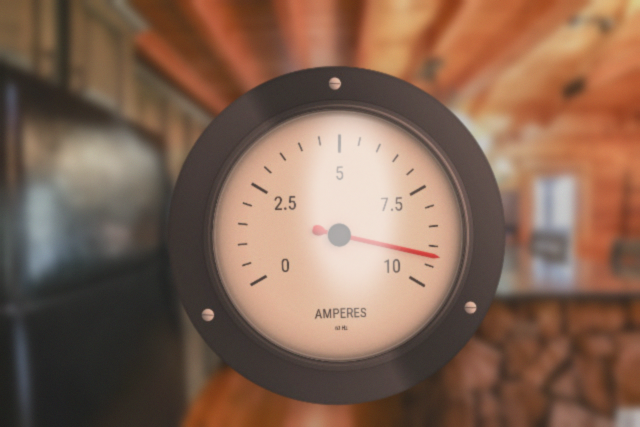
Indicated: 9.25,A
